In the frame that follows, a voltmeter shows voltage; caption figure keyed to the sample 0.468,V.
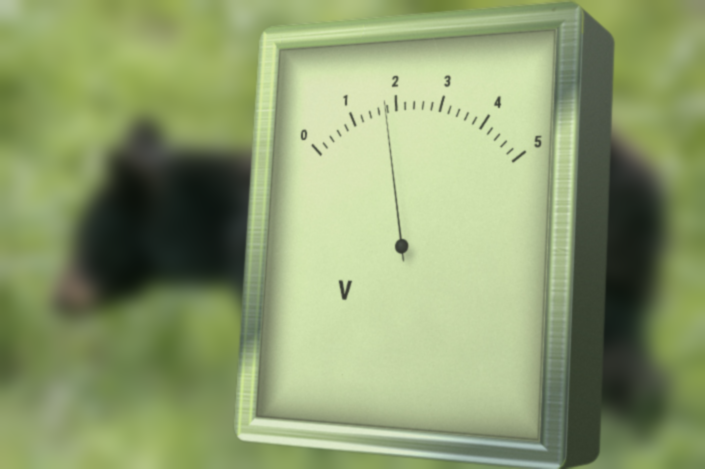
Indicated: 1.8,V
